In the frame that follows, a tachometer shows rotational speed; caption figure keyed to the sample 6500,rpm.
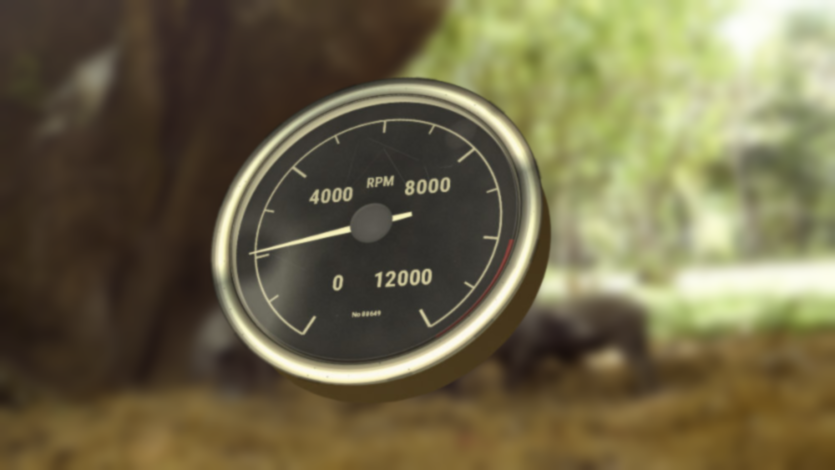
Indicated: 2000,rpm
